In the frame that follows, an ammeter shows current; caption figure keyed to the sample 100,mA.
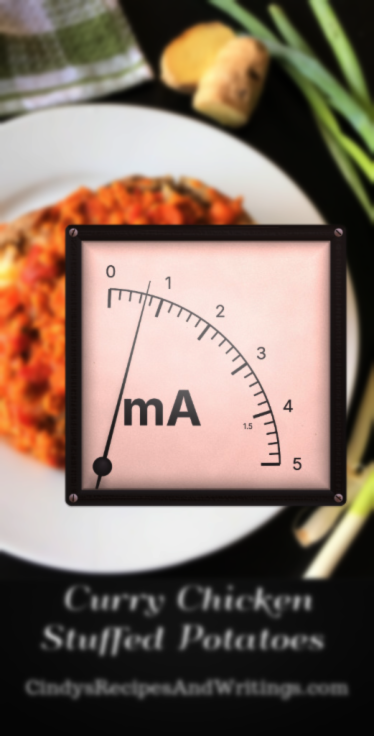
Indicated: 0.7,mA
